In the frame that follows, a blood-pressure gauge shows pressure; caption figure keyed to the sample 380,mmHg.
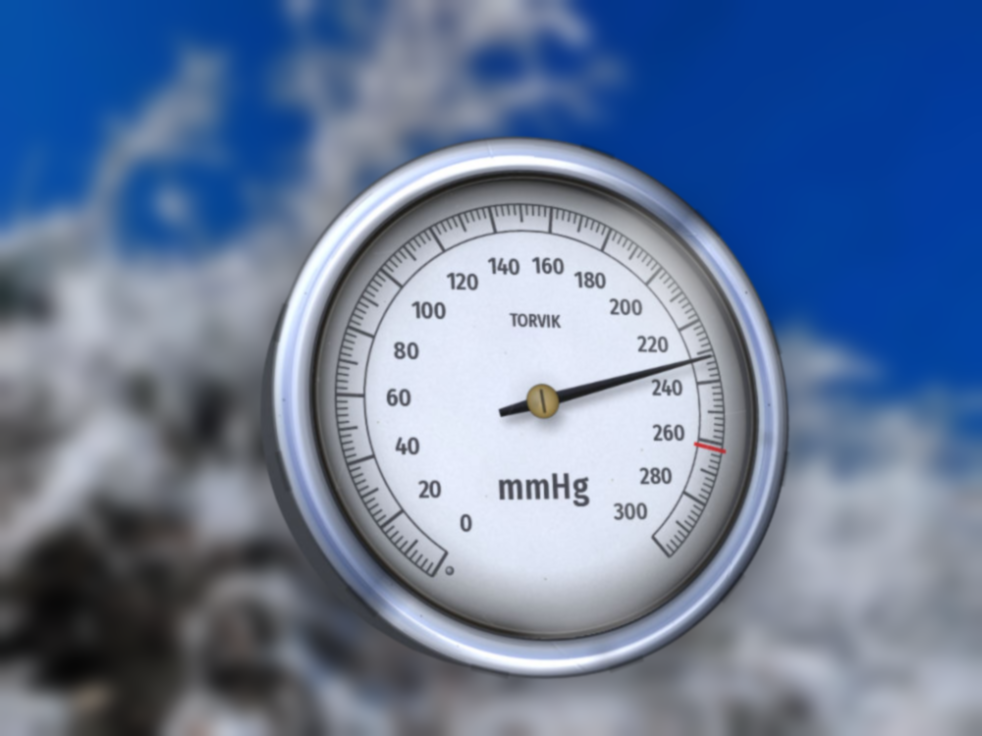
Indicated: 232,mmHg
